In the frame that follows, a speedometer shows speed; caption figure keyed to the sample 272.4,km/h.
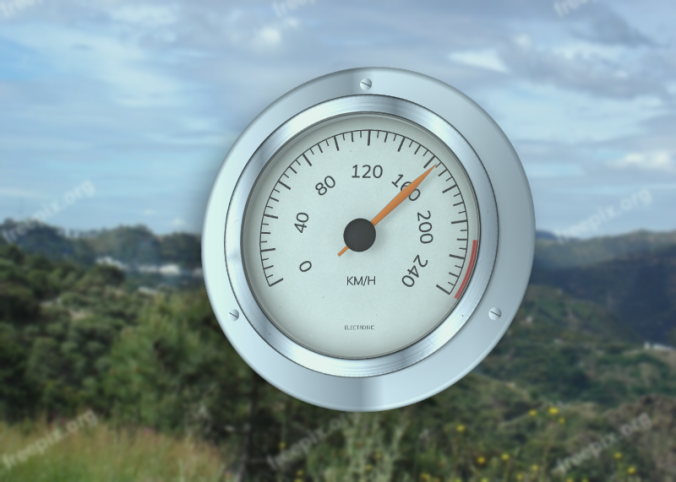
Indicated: 165,km/h
